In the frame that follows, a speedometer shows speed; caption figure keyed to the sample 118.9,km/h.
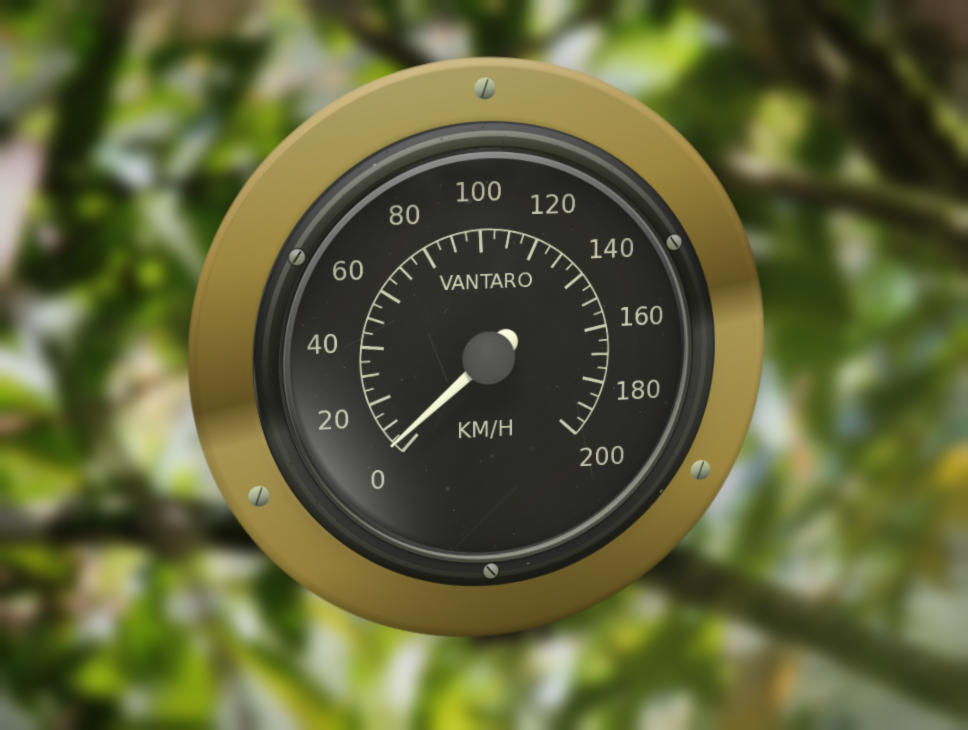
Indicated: 5,km/h
